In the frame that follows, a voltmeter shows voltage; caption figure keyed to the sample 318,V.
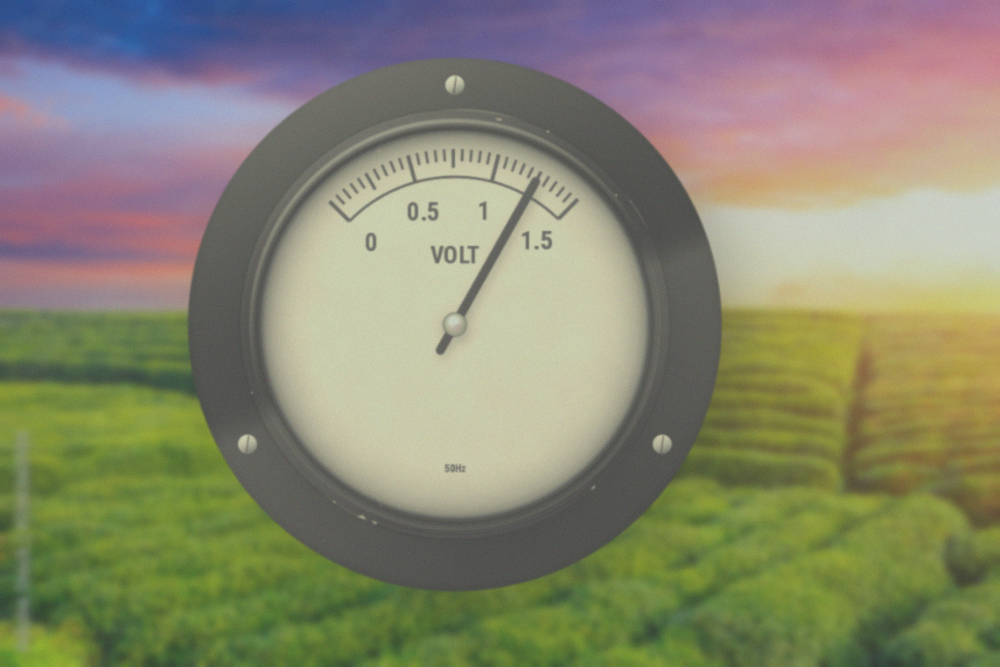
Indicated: 1.25,V
